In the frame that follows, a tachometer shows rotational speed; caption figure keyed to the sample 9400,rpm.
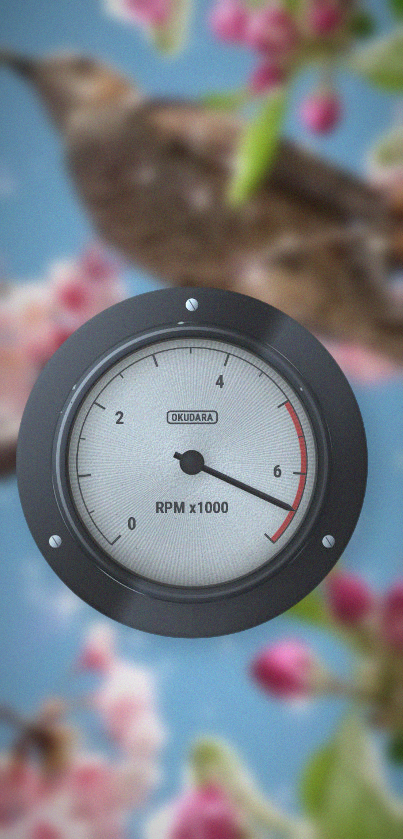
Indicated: 6500,rpm
